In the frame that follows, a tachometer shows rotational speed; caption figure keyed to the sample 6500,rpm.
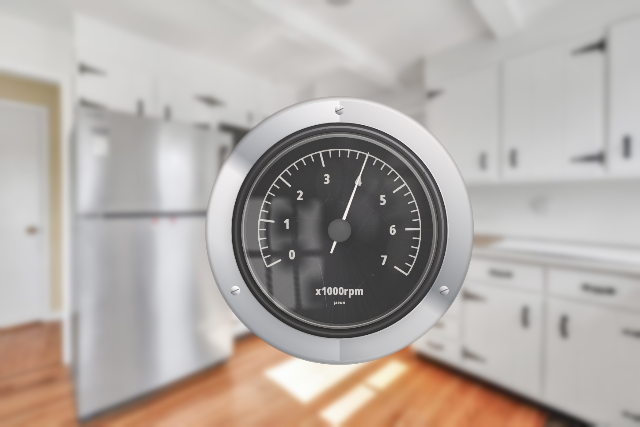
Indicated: 4000,rpm
